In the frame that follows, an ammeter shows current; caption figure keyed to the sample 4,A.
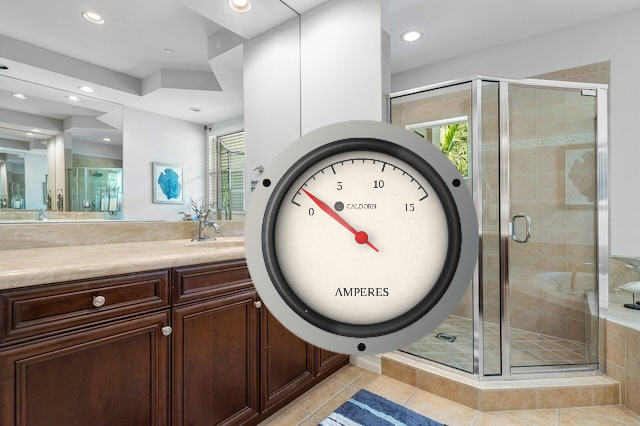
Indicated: 1.5,A
